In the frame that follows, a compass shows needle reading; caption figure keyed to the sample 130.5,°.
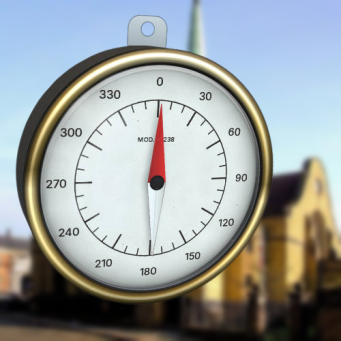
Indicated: 0,°
